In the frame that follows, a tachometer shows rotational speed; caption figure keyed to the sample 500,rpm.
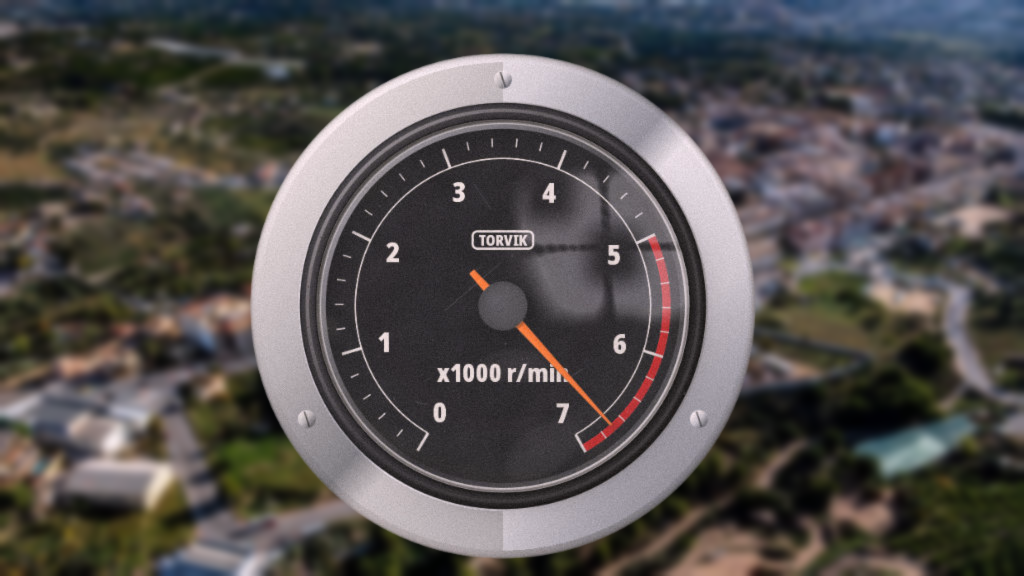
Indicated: 6700,rpm
